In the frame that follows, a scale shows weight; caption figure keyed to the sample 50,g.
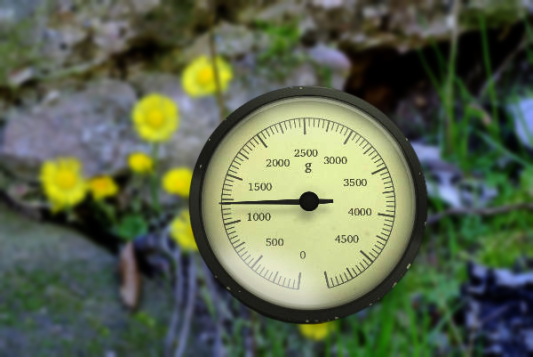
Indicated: 1200,g
